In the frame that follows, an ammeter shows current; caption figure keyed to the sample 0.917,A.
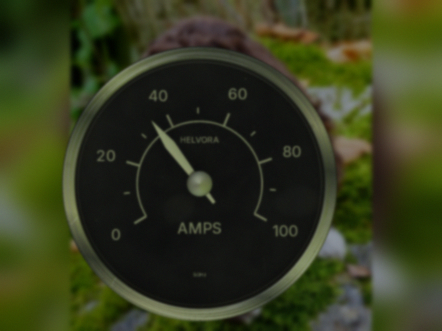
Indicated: 35,A
